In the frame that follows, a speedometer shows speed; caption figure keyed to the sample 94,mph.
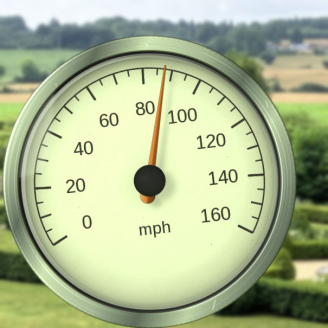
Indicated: 87.5,mph
